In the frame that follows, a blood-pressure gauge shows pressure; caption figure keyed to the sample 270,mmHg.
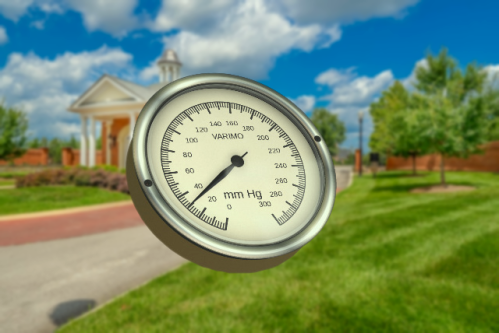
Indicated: 30,mmHg
